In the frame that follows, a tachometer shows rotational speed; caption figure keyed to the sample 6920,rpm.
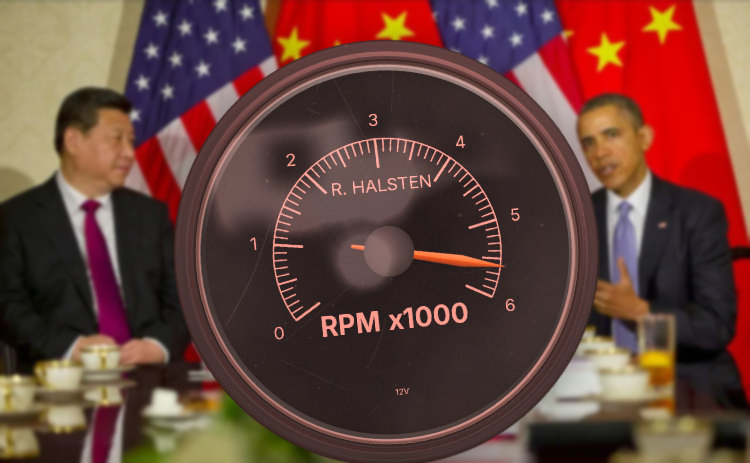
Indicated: 5600,rpm
